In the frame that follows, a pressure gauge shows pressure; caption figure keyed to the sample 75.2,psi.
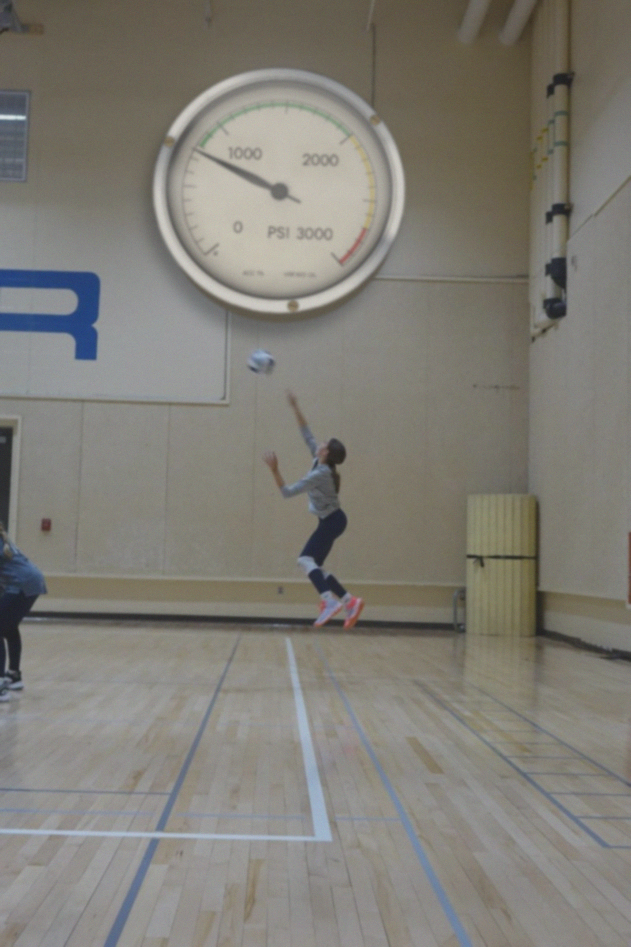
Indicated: 750,psi
